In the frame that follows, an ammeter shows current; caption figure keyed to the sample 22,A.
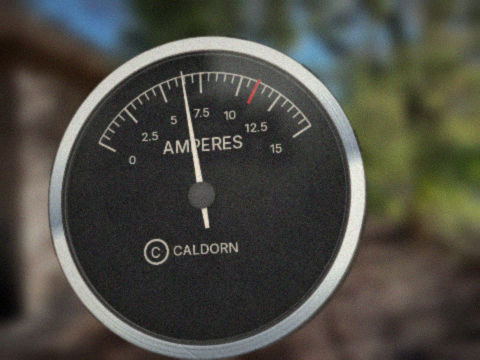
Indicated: 6.5,A
